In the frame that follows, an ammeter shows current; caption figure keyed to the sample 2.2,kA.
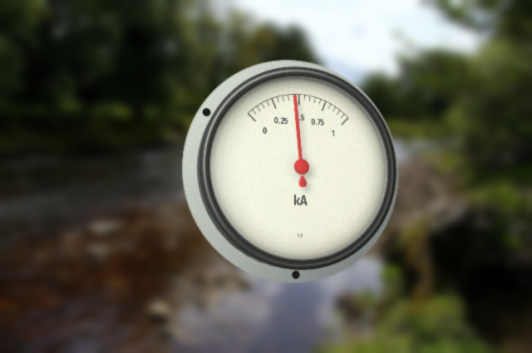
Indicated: 0.45,kA
